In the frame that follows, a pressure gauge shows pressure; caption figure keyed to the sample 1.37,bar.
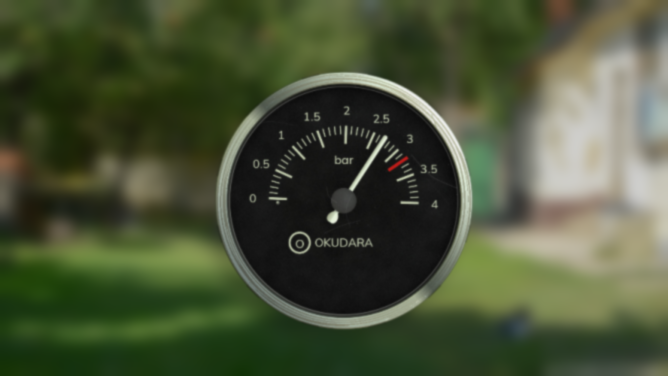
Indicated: 2.7,bar
